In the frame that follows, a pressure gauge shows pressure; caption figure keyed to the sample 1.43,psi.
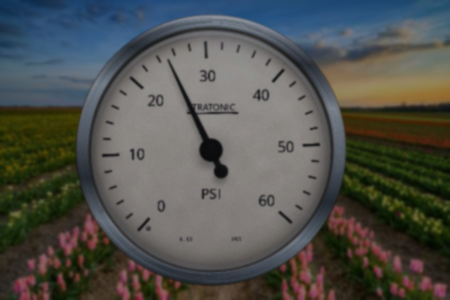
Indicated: 25,psi
